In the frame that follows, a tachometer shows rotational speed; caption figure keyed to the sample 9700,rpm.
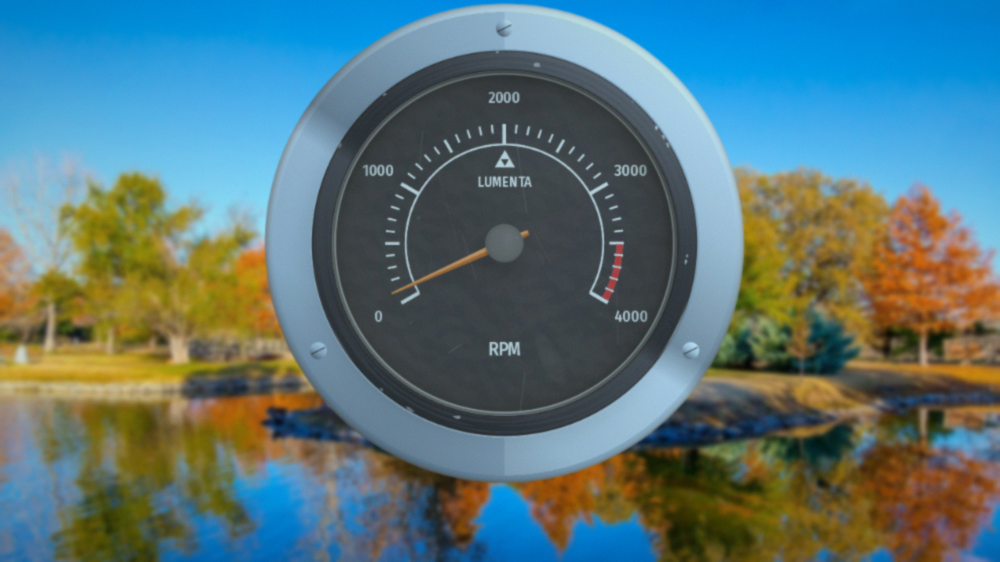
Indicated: 100,rpm
